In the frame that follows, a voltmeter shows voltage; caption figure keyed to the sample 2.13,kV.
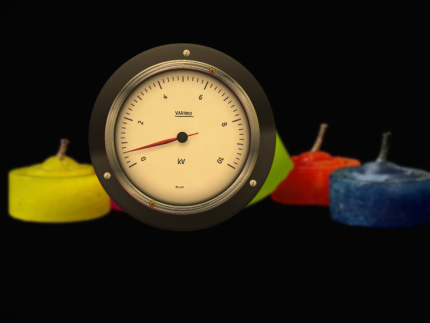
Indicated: 0.6,kV
